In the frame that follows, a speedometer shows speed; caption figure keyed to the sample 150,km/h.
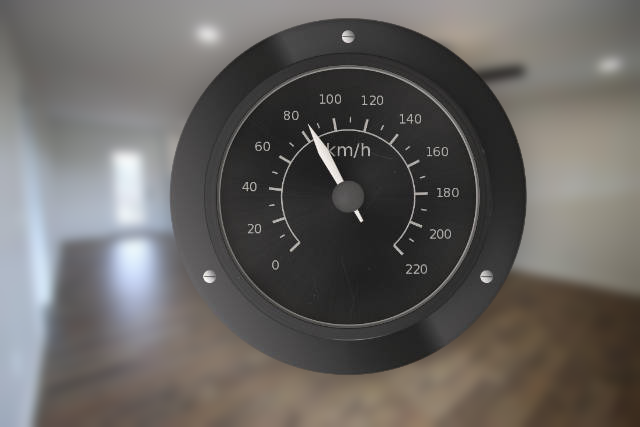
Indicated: 85,km/h
